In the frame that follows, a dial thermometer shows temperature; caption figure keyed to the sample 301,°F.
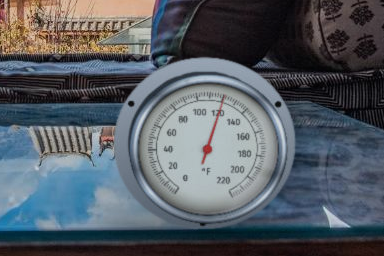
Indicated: 120,°F
